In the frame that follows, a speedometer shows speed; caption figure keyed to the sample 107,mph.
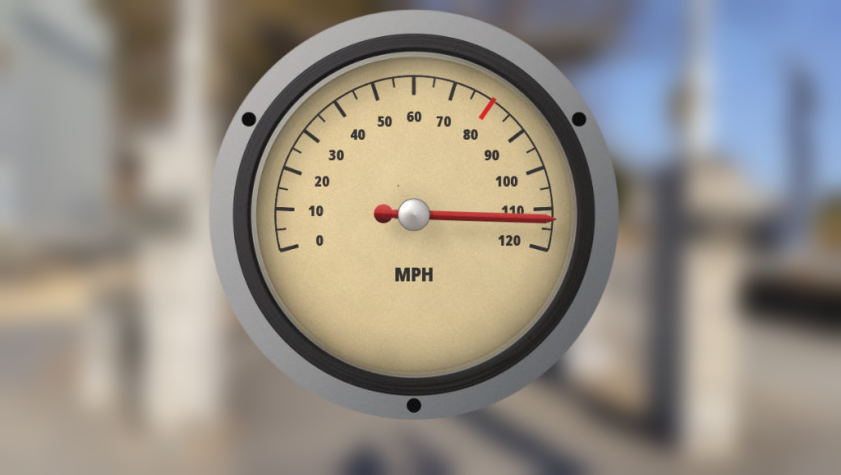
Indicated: 112.5,mph
